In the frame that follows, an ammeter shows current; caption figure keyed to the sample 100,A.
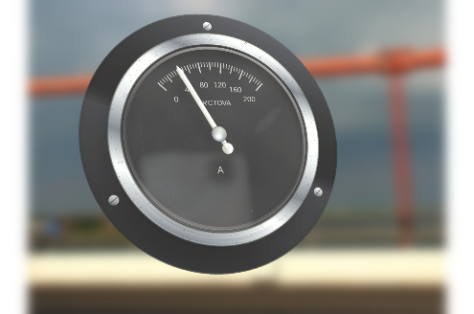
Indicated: 40,A
